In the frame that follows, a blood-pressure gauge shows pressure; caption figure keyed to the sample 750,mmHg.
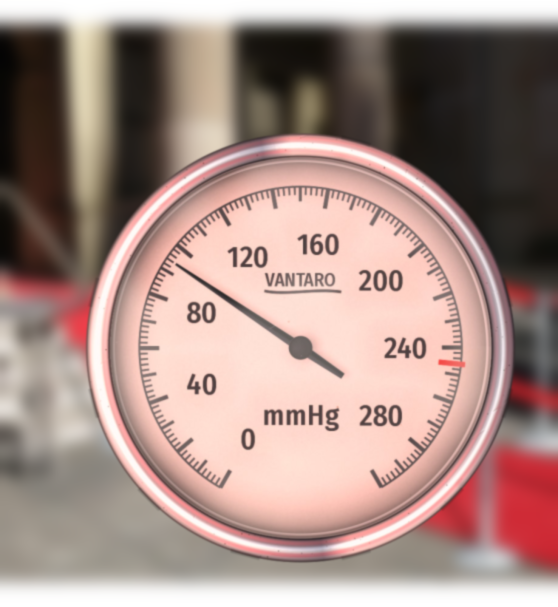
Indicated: 94,mmHg
